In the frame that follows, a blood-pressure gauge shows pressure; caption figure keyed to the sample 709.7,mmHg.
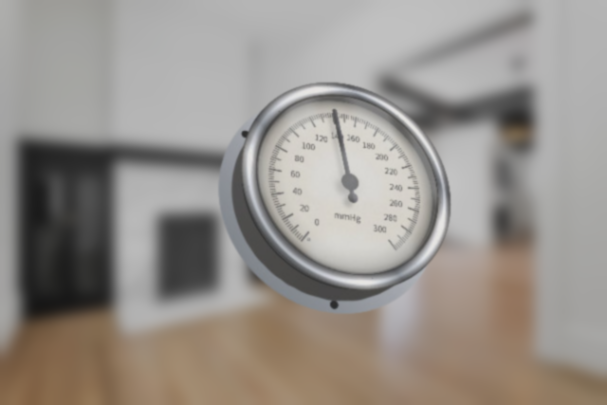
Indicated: 140,mmHg
